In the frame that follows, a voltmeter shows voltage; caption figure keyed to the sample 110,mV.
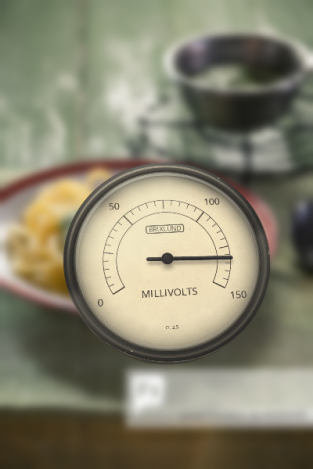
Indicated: 132.5,mV
